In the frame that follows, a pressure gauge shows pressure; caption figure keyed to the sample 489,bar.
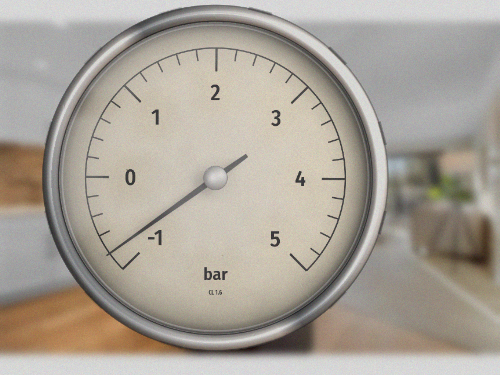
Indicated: -0.8,bar
